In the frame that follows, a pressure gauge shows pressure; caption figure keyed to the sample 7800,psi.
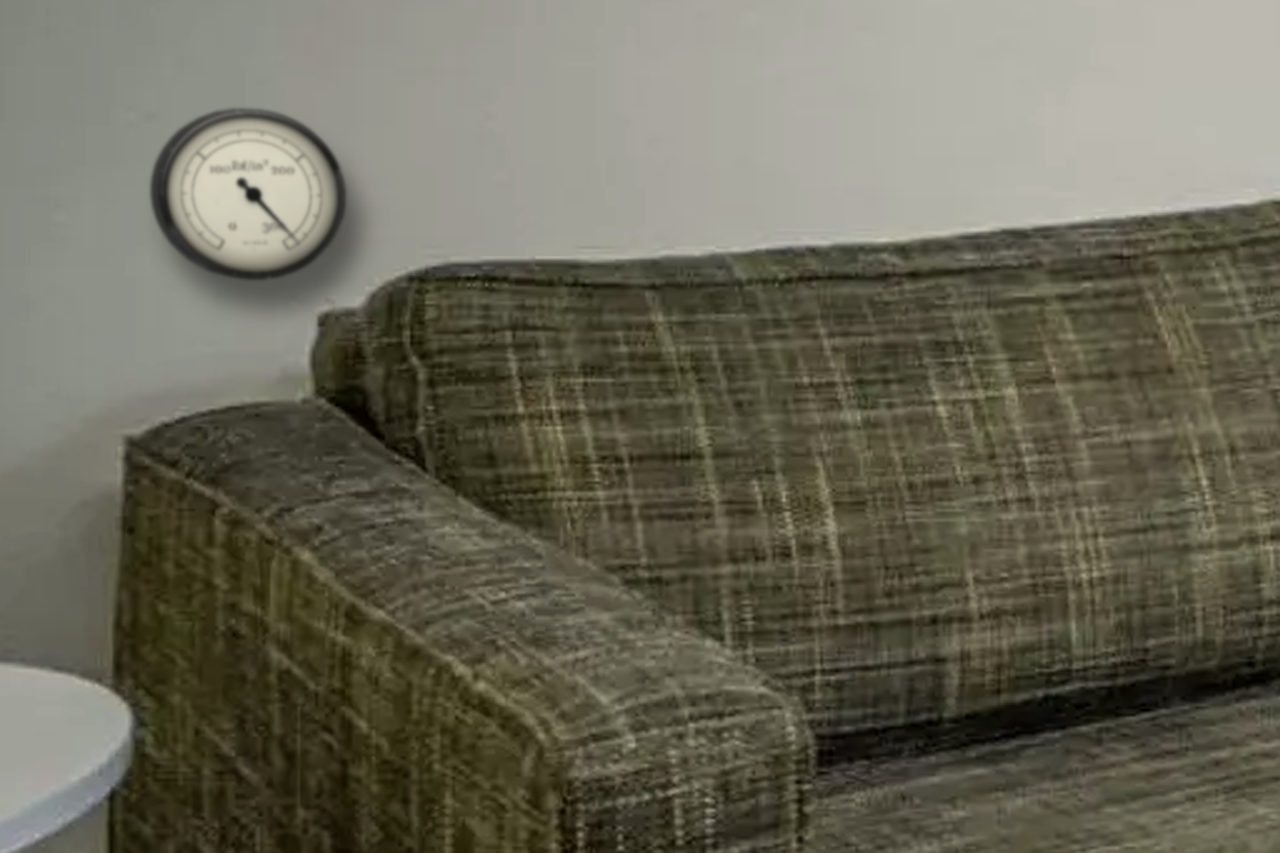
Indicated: 290,psi
